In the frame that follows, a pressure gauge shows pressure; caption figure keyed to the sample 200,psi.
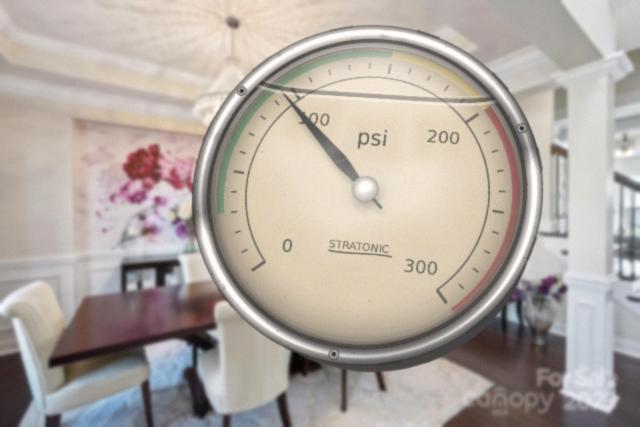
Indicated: 95,psi
